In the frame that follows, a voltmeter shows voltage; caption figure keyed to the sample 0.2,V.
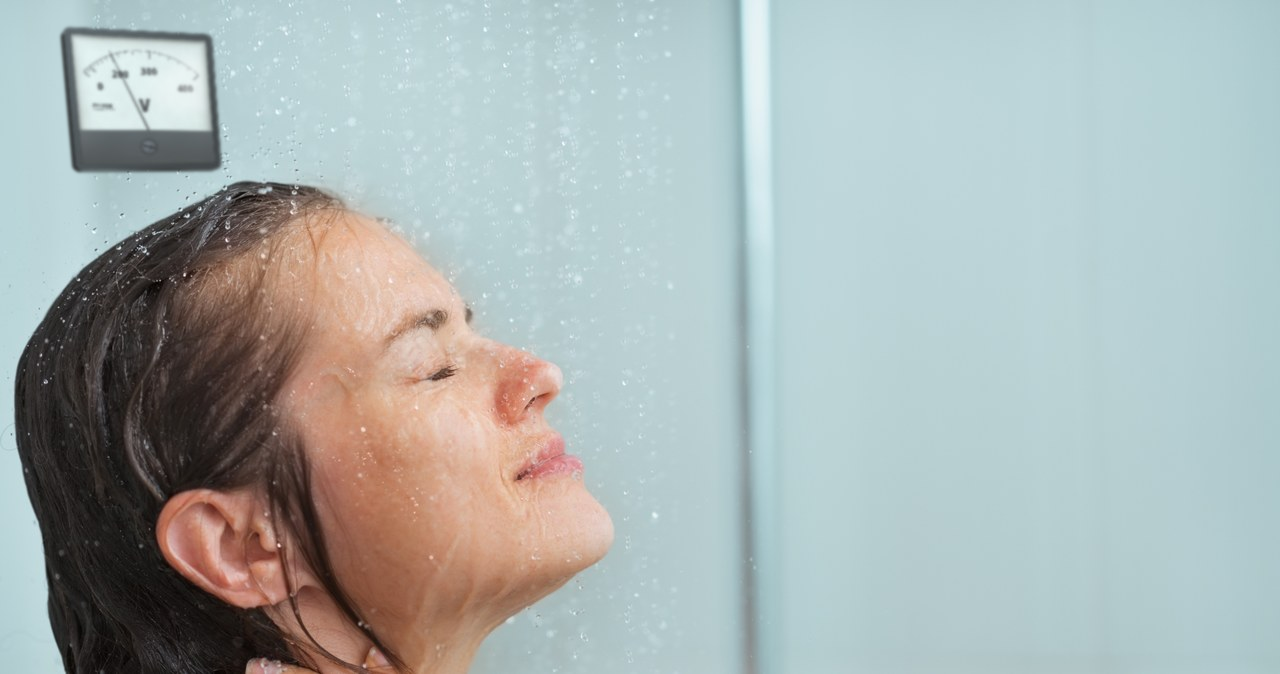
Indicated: 200,V
